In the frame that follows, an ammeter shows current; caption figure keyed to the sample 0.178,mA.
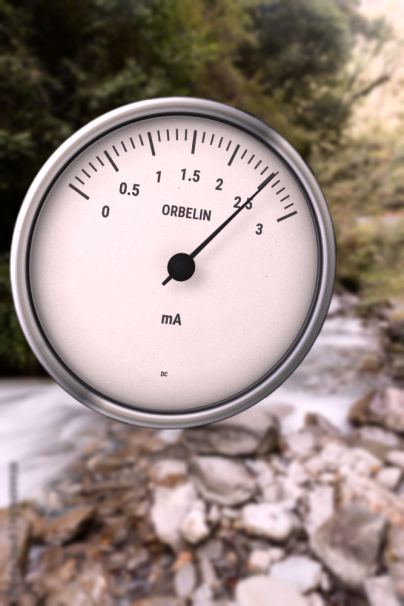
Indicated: 2.5,mA
